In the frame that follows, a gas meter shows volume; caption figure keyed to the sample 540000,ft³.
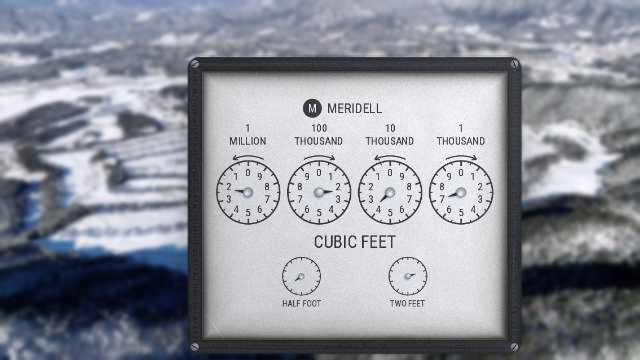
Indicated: 223700,ft³
